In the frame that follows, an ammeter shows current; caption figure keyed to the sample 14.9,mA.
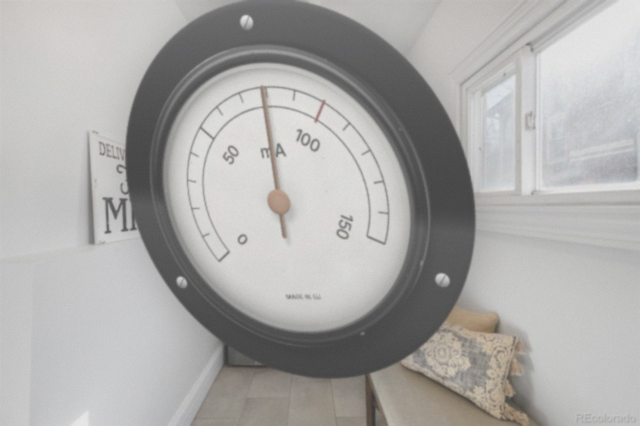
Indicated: 80,mA
